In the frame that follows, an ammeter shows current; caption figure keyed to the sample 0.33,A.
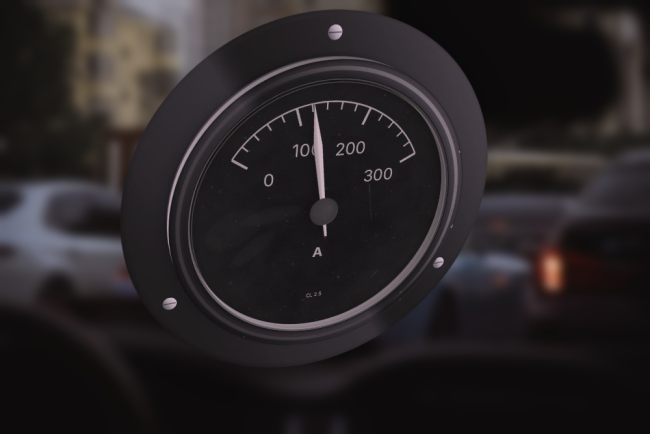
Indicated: 120,A
